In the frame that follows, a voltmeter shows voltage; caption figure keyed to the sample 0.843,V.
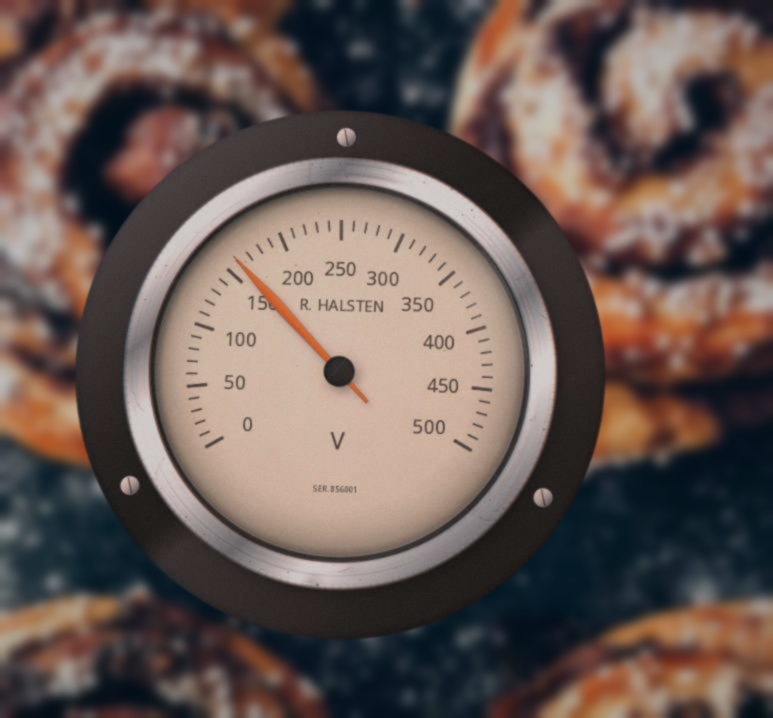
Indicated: 160,V
